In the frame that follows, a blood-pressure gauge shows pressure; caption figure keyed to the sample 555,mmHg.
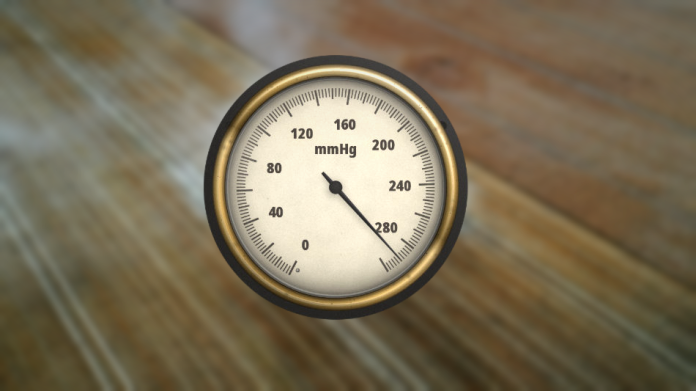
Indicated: 290,mmHg
